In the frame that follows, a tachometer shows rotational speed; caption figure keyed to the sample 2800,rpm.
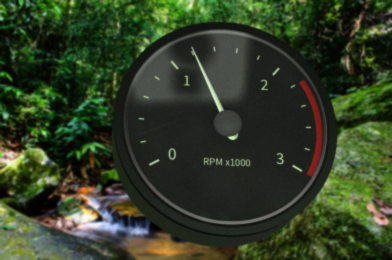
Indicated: 1200,rpm
